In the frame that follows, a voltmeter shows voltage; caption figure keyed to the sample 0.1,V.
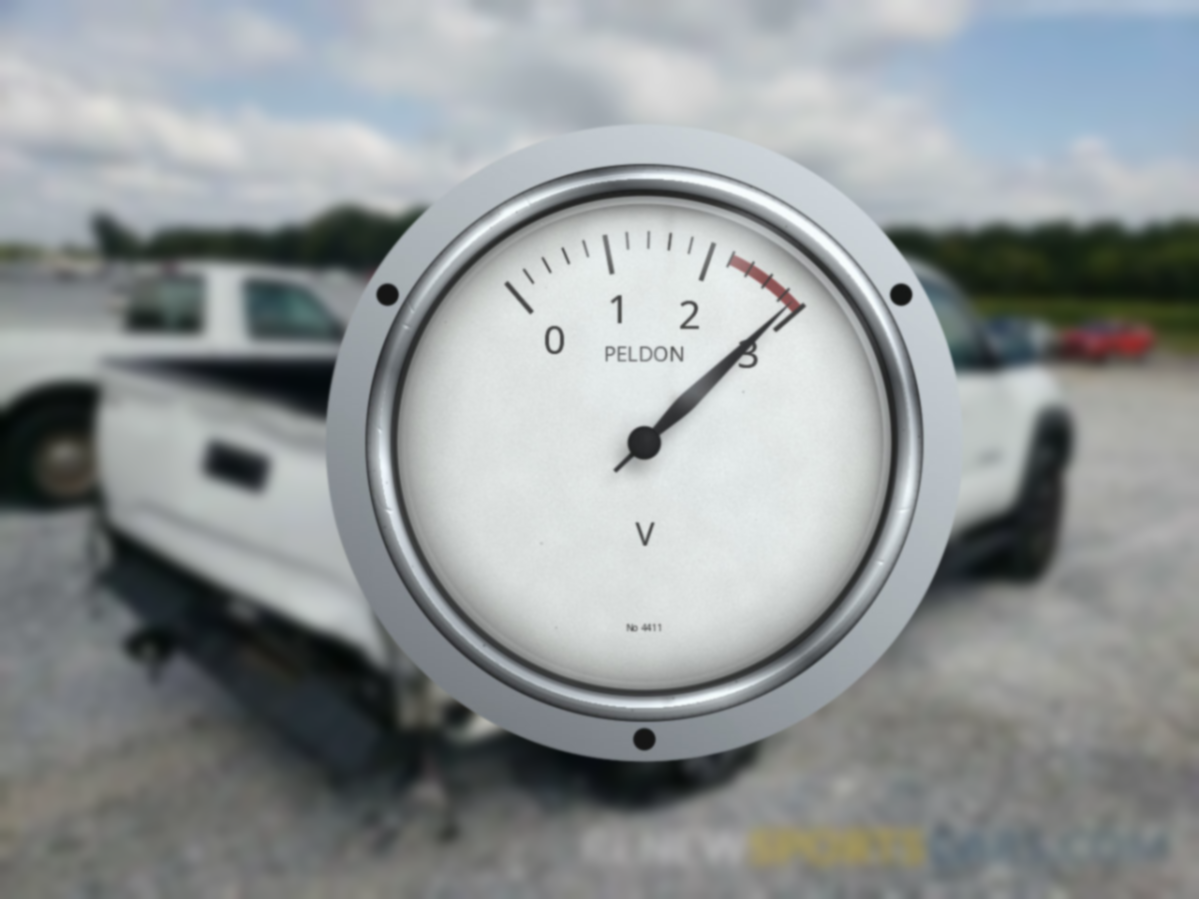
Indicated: 2.9,V
